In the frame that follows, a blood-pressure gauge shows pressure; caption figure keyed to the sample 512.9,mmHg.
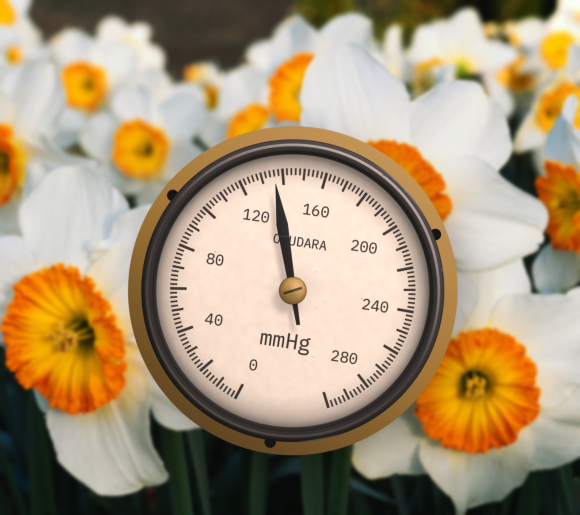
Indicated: 136,mmHg
